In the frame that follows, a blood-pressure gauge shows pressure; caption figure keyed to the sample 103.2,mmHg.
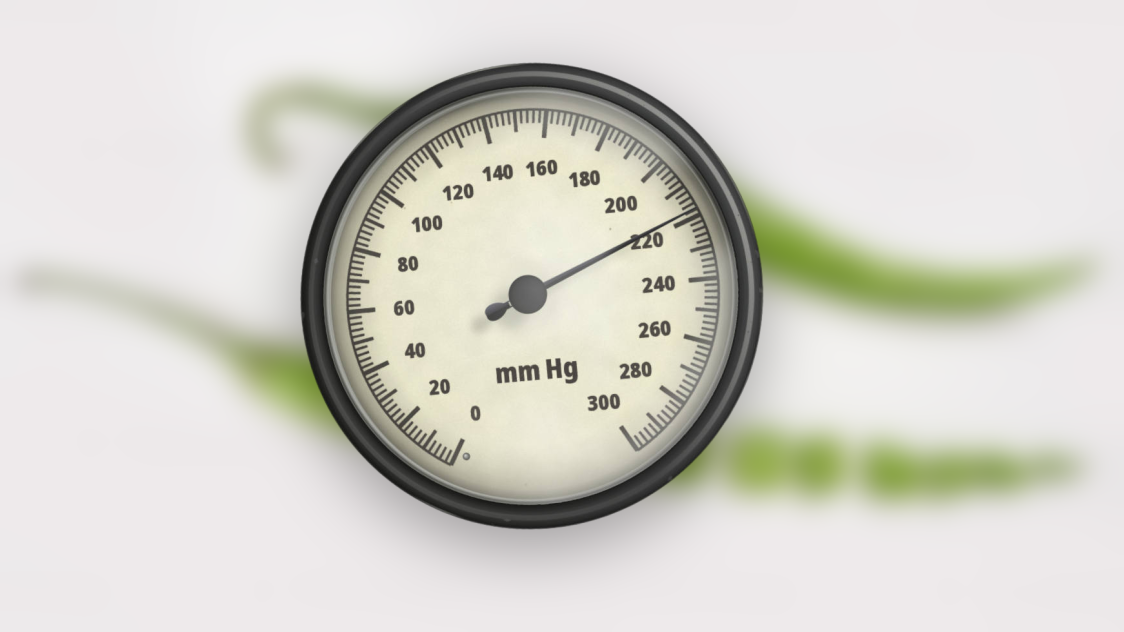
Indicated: 218,mmHg
